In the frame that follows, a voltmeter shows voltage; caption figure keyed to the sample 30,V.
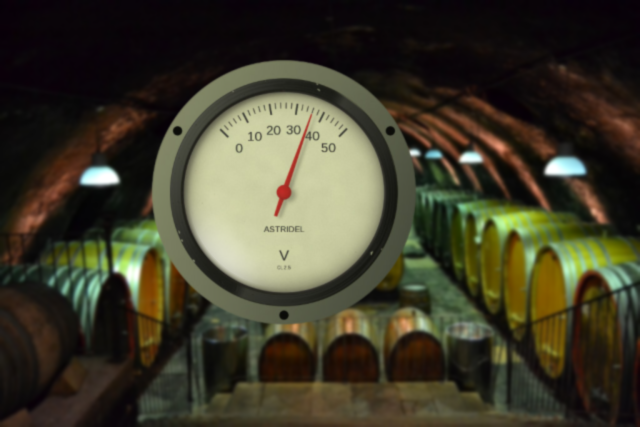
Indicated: 36,V
